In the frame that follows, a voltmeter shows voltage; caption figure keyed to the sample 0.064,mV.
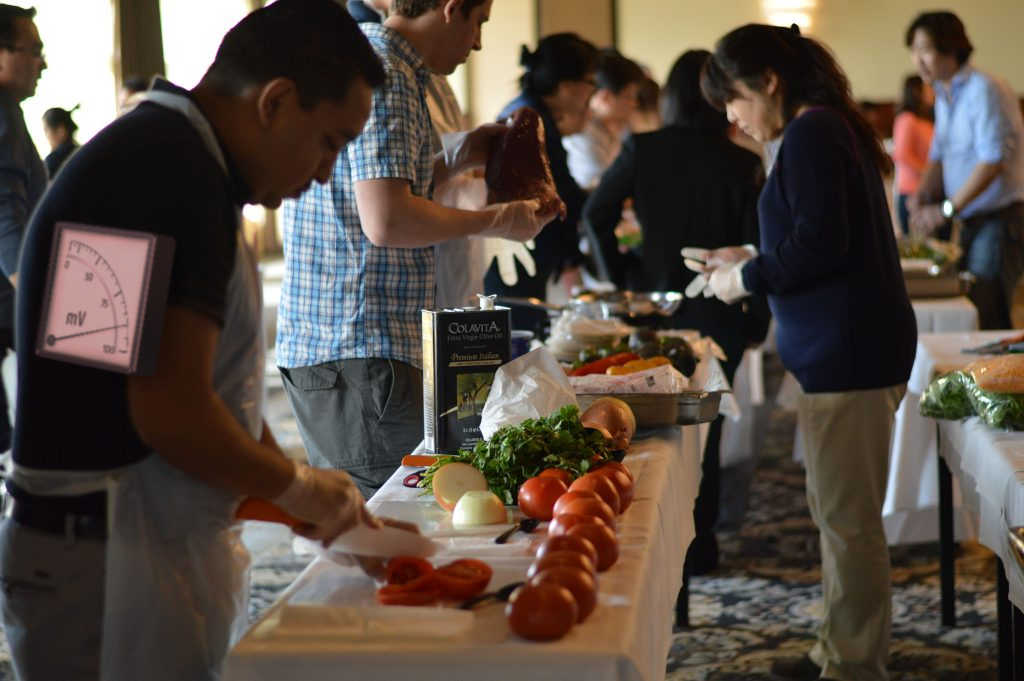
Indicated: 90,mV
